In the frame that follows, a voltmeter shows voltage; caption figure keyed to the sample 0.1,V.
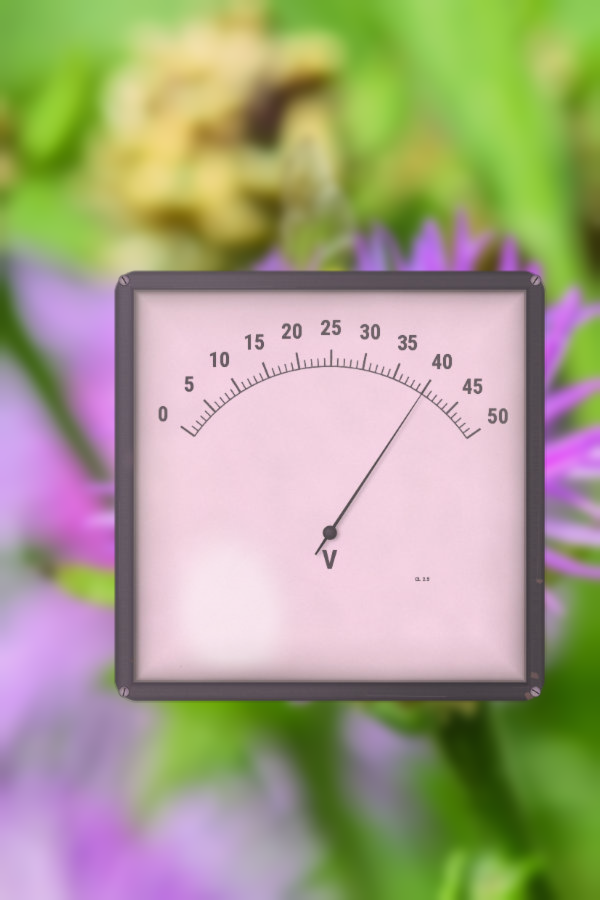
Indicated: 40,V
